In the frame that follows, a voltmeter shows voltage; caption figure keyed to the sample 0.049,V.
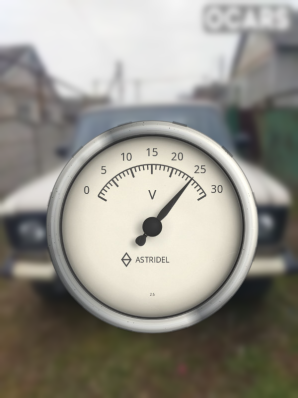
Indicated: 25,V
